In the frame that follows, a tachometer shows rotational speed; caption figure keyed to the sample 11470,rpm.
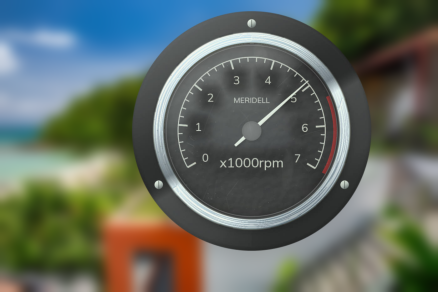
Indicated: 4900,rpm
